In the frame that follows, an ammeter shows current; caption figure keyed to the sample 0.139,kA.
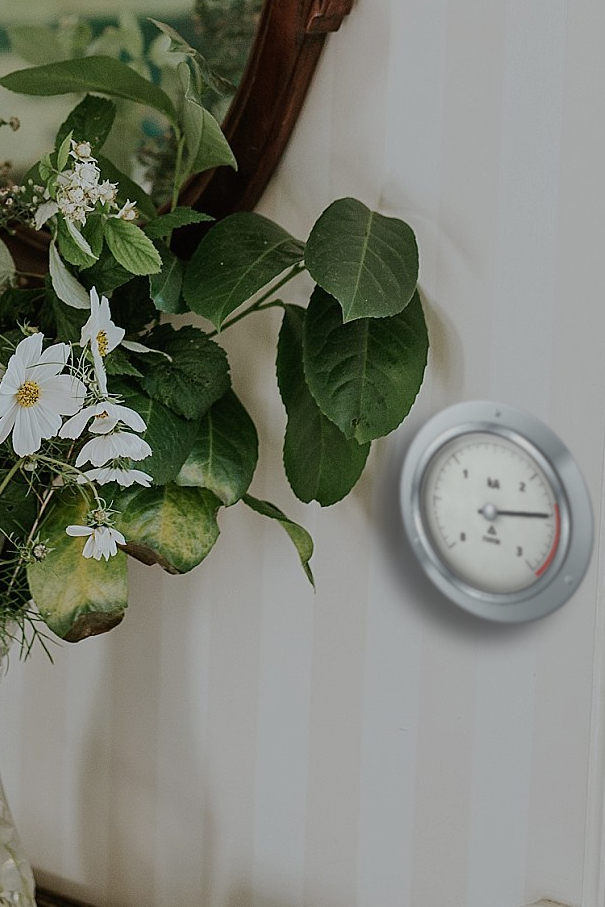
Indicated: 2.4,kA
